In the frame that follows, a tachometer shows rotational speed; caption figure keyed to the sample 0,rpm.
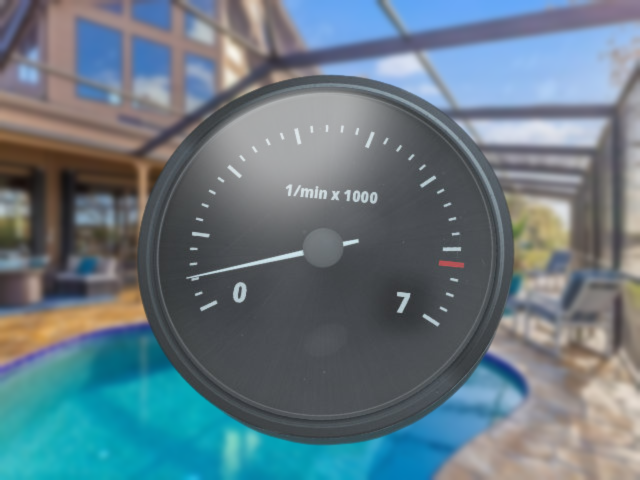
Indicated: 400,rpm
